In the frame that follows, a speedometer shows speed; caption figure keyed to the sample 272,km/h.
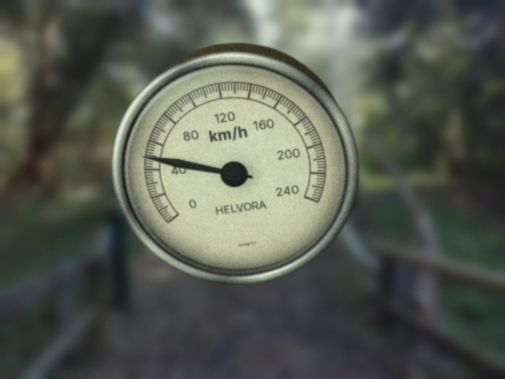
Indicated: 50,km/h
